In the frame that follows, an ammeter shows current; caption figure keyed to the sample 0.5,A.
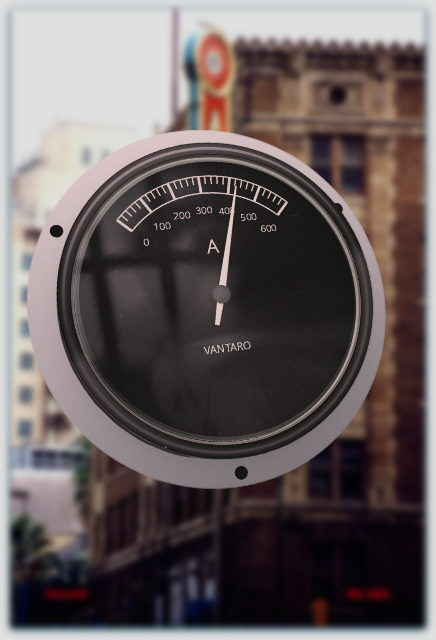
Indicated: 420,A
